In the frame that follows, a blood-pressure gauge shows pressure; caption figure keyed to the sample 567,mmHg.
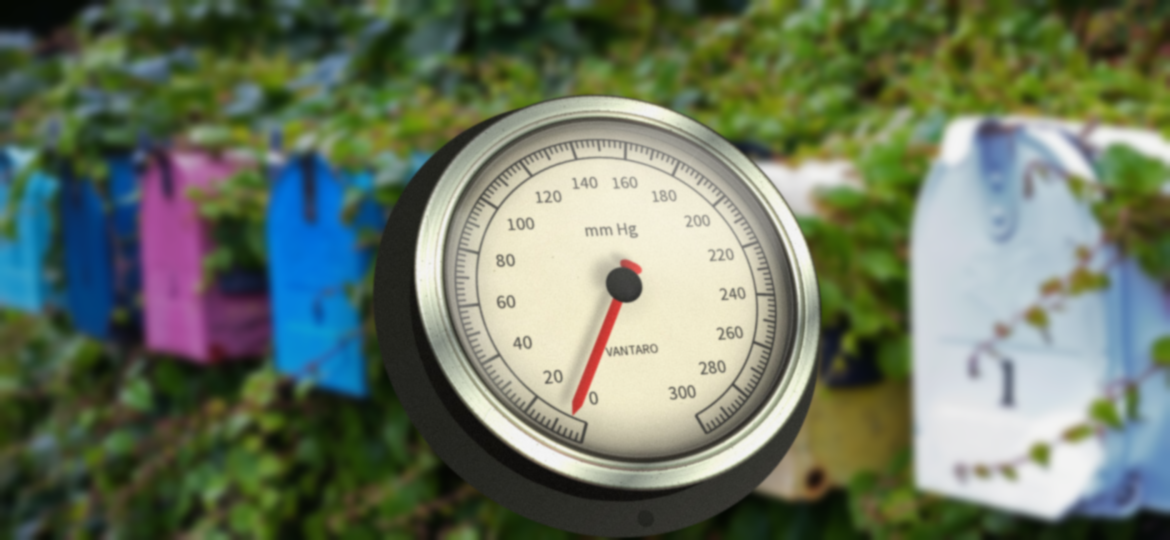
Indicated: 6,mmHg
